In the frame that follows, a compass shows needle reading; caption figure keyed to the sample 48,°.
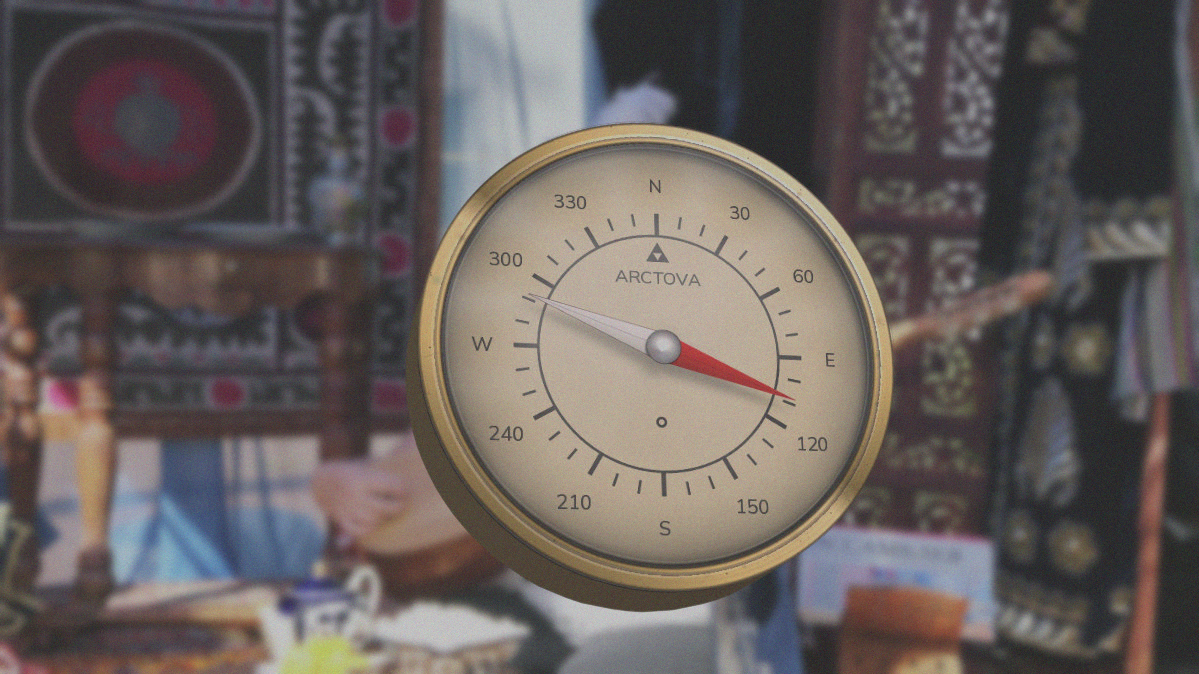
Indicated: 110,°
